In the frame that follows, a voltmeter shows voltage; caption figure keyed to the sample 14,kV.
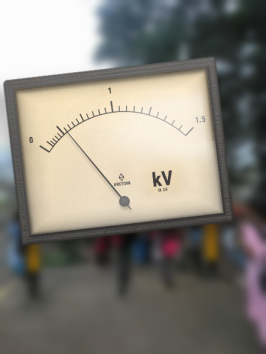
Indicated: 0.55,kV
